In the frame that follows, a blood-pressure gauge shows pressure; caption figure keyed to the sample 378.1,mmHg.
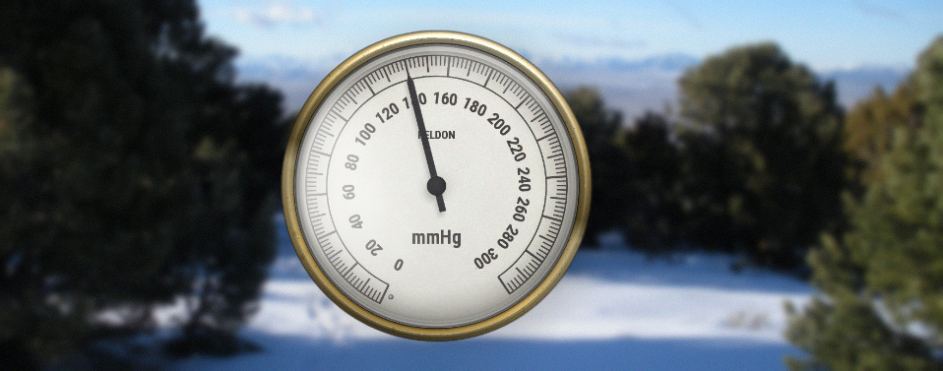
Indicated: 140,mmHg
